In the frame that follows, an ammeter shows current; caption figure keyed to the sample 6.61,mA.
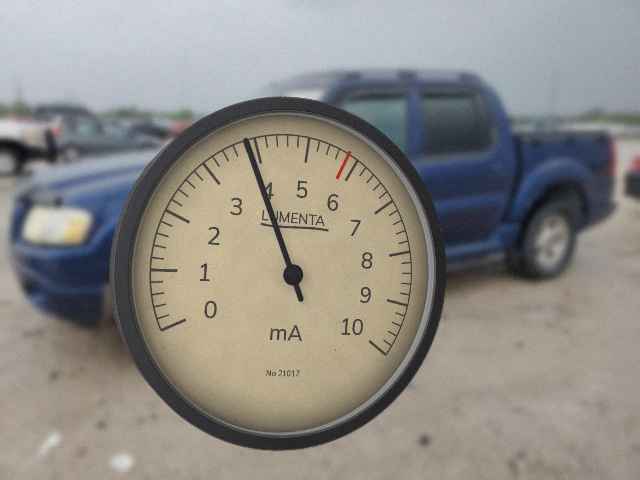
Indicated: 3.8,mA
